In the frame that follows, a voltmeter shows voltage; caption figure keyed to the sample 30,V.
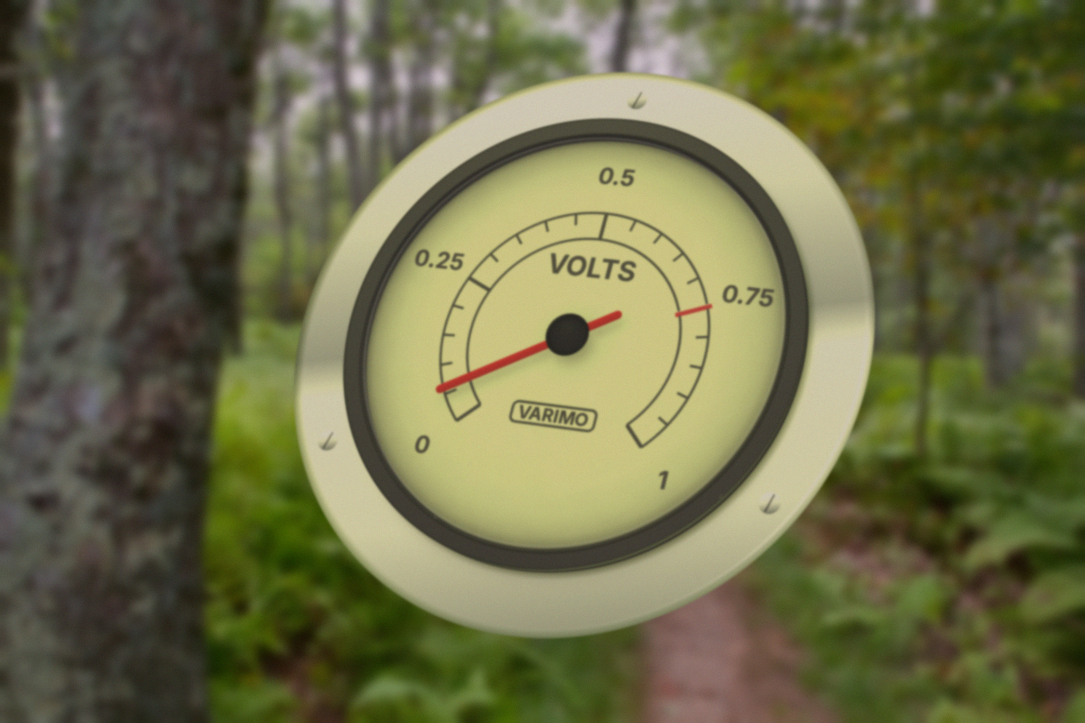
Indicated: 0.05,V
